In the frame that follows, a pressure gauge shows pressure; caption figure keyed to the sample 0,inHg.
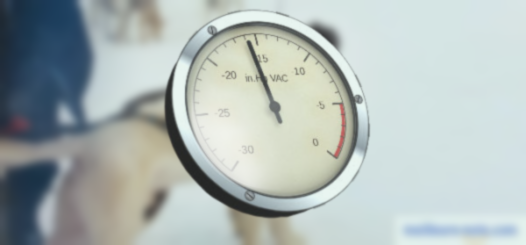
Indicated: -16,inHg
